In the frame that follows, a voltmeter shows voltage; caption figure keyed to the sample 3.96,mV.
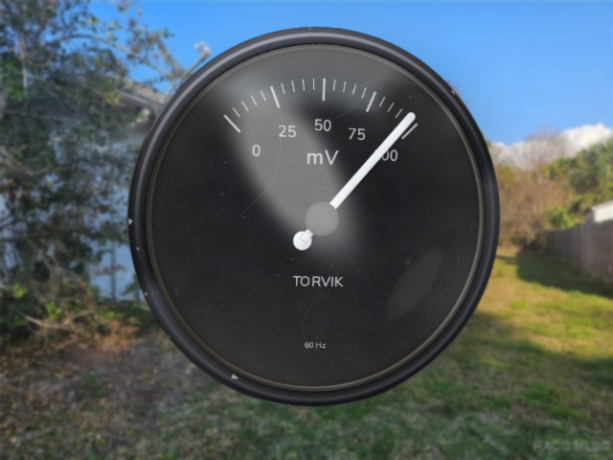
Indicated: 95,mV
